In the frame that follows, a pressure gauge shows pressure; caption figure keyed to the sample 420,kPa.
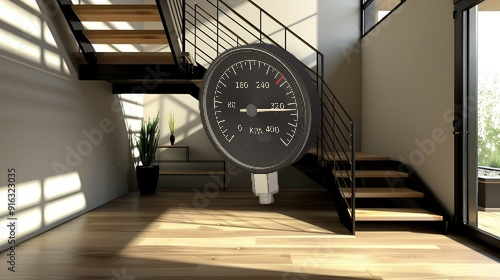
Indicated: 330,kPa
